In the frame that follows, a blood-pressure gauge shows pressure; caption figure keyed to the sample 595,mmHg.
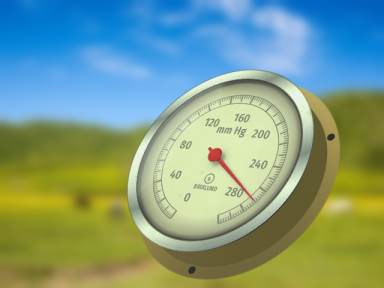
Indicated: 270,mmHg
